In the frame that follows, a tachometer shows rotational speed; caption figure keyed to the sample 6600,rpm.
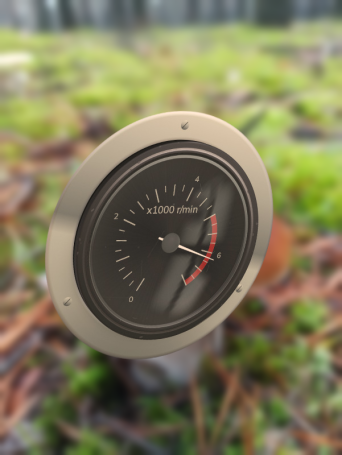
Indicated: 6125,rpm
